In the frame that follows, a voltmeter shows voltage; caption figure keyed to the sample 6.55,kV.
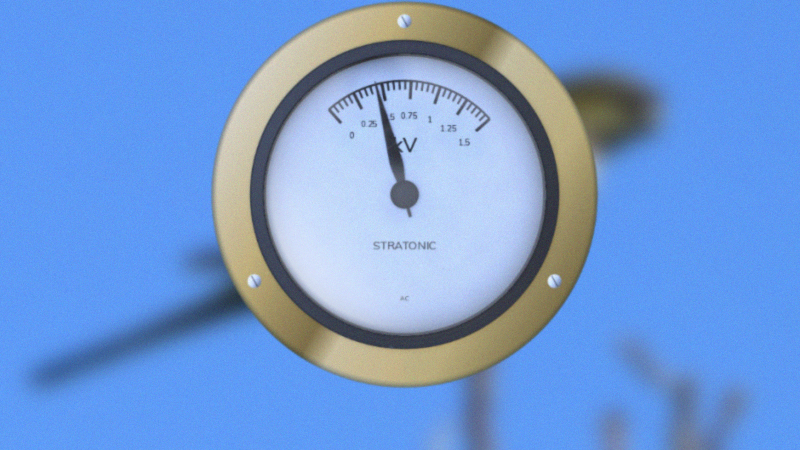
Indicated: 0.45,kV
